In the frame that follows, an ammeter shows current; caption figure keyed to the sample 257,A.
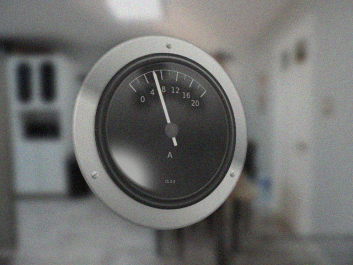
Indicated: 6,A
